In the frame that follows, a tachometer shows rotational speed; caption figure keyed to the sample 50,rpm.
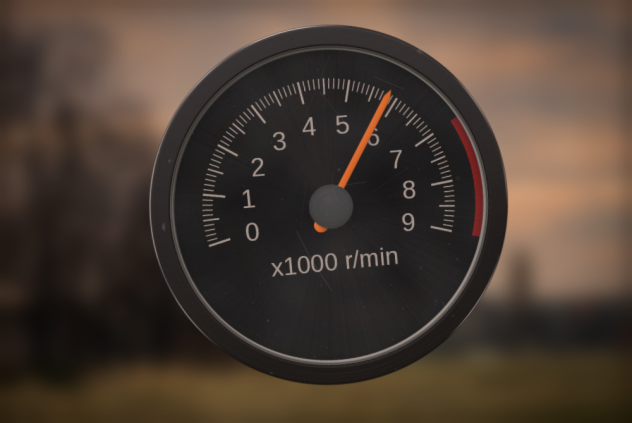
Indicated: 5800,rpm
